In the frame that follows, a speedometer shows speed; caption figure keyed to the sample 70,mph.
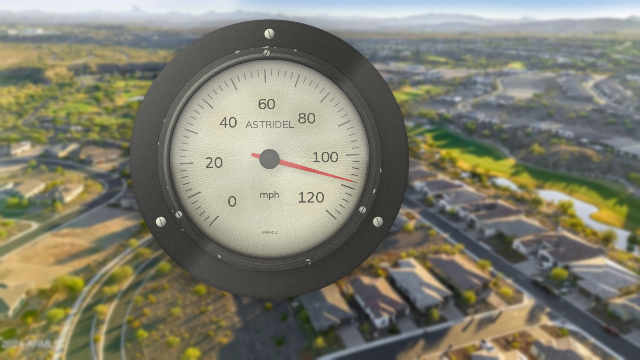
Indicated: 108,mph
